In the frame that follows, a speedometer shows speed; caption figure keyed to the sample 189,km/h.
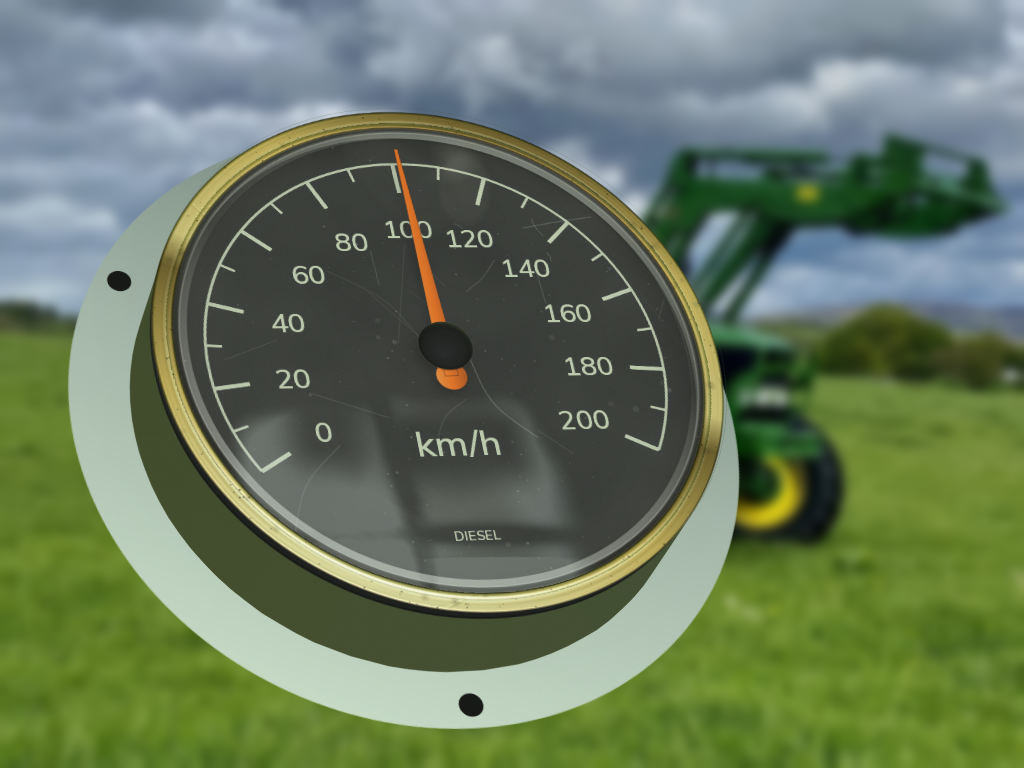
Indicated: 100,km/h
